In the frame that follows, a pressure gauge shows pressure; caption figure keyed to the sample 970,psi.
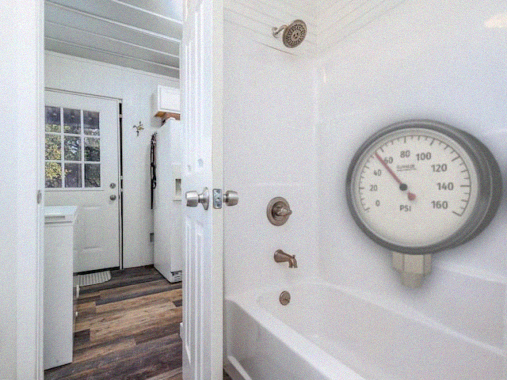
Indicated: 55,psi
